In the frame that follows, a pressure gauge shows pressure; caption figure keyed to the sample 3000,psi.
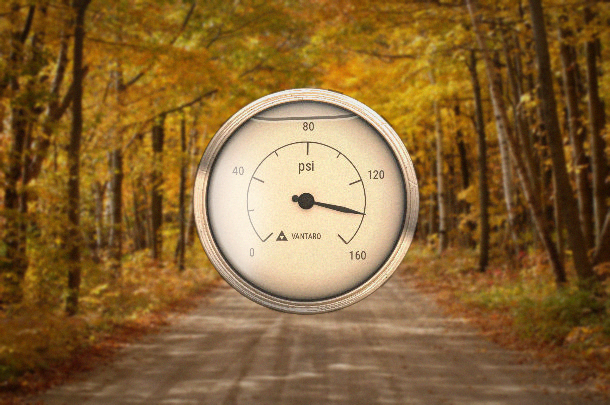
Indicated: 140,psi
